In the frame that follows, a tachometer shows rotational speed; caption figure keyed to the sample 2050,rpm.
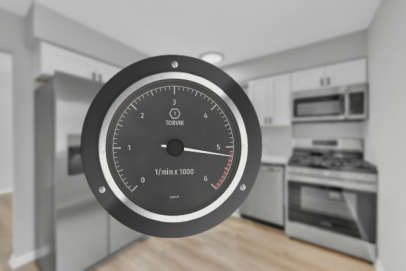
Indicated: 5200,rpm
